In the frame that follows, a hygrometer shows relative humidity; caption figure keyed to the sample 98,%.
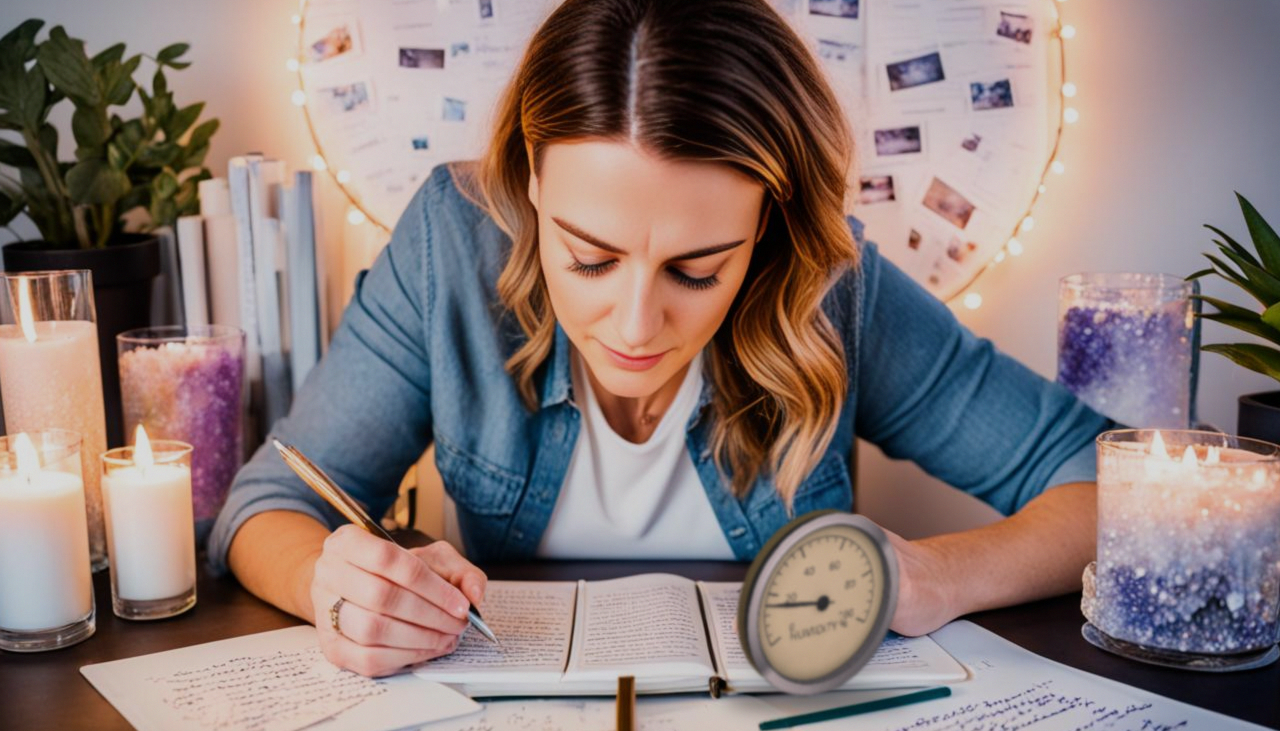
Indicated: 16,%
